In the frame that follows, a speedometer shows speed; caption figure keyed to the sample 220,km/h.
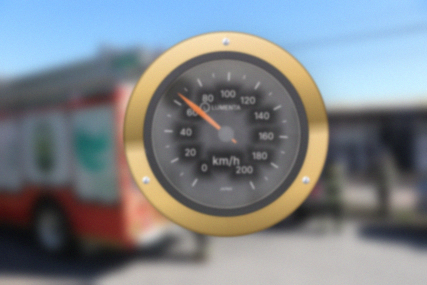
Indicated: 65,km/h
